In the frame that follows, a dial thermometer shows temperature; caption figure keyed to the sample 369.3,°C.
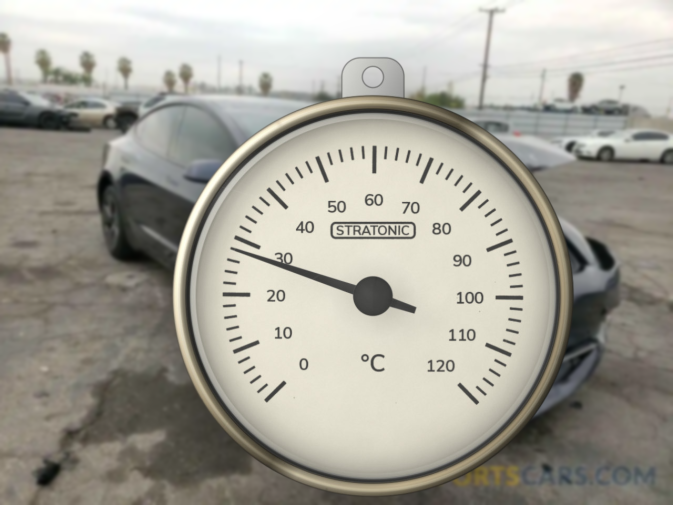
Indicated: 28,°C
